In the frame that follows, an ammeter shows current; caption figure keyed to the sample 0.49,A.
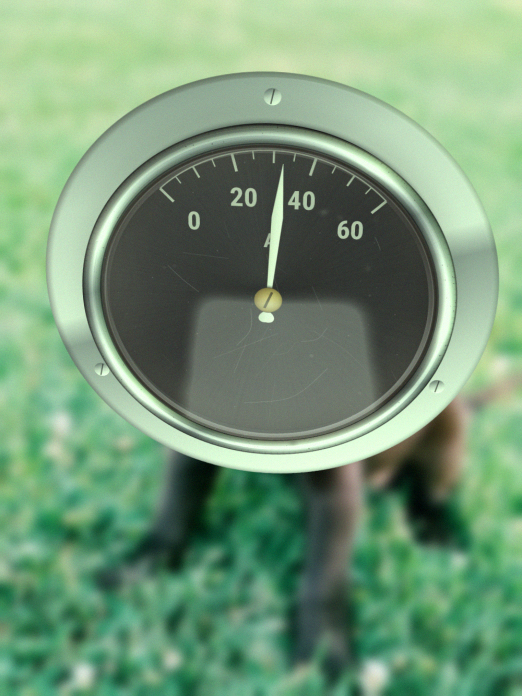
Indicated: 32.5,A
